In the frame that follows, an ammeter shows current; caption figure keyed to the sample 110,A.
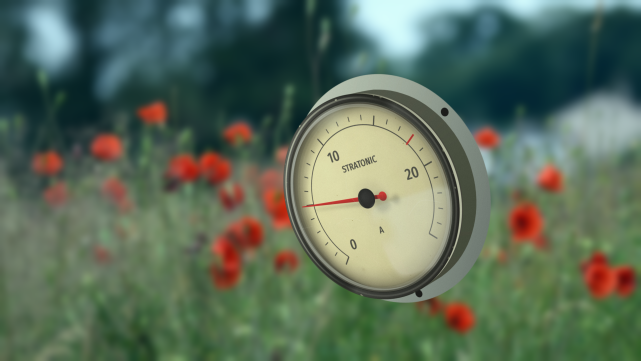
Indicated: 5,A
